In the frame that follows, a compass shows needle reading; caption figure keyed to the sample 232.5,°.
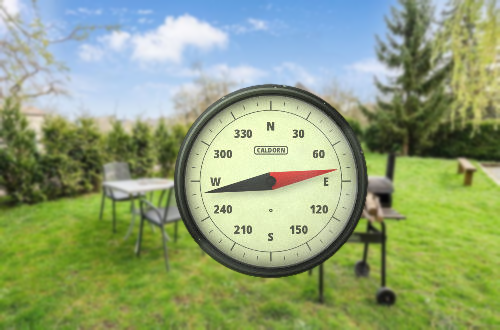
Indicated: 80,°
